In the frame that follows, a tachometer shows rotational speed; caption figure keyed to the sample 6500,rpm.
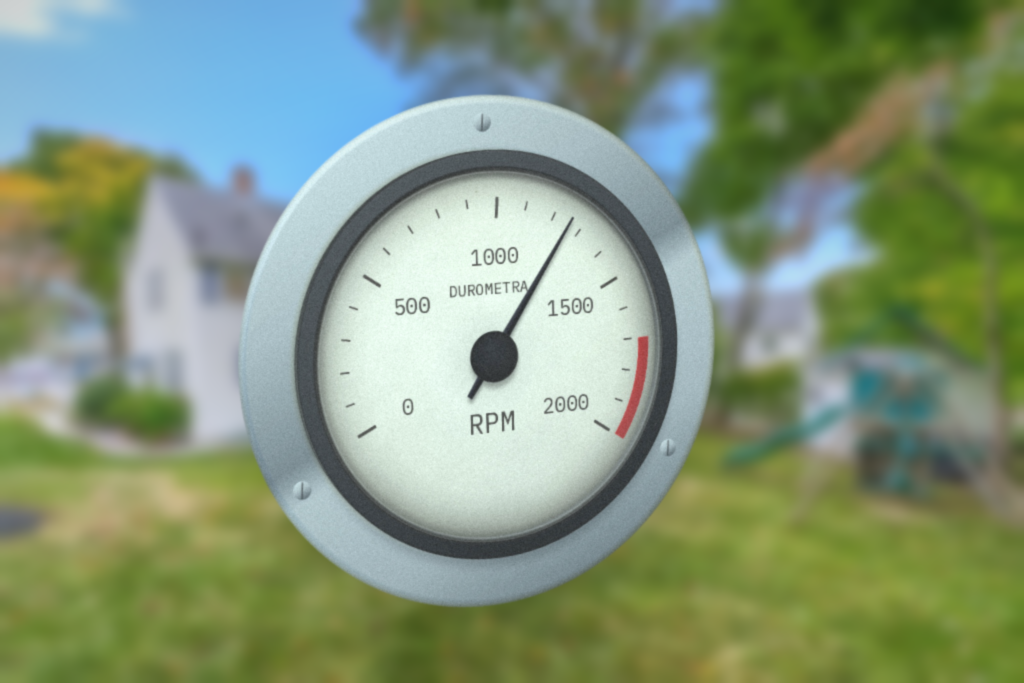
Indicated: 1250,rpm
